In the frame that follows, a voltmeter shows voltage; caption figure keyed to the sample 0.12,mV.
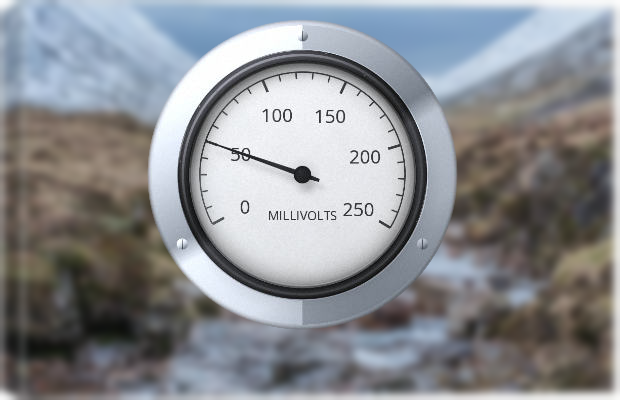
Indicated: 50,mV
